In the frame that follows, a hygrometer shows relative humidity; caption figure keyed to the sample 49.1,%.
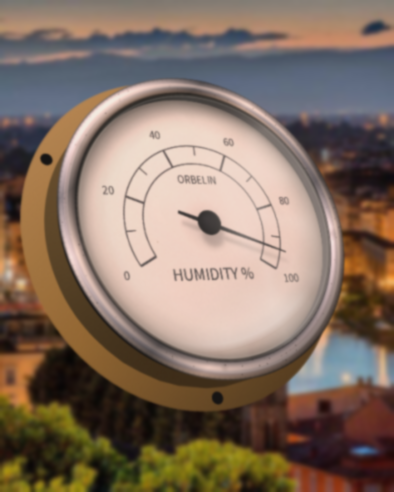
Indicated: 95,%
